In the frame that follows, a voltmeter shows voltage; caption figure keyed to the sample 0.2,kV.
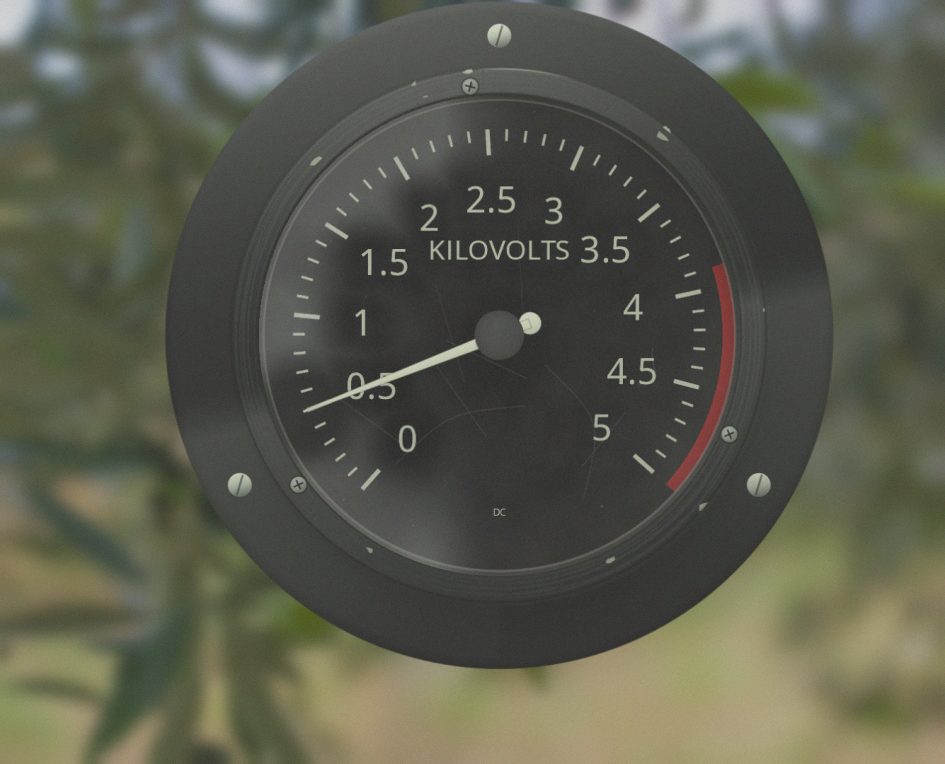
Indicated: 0.5,kV
